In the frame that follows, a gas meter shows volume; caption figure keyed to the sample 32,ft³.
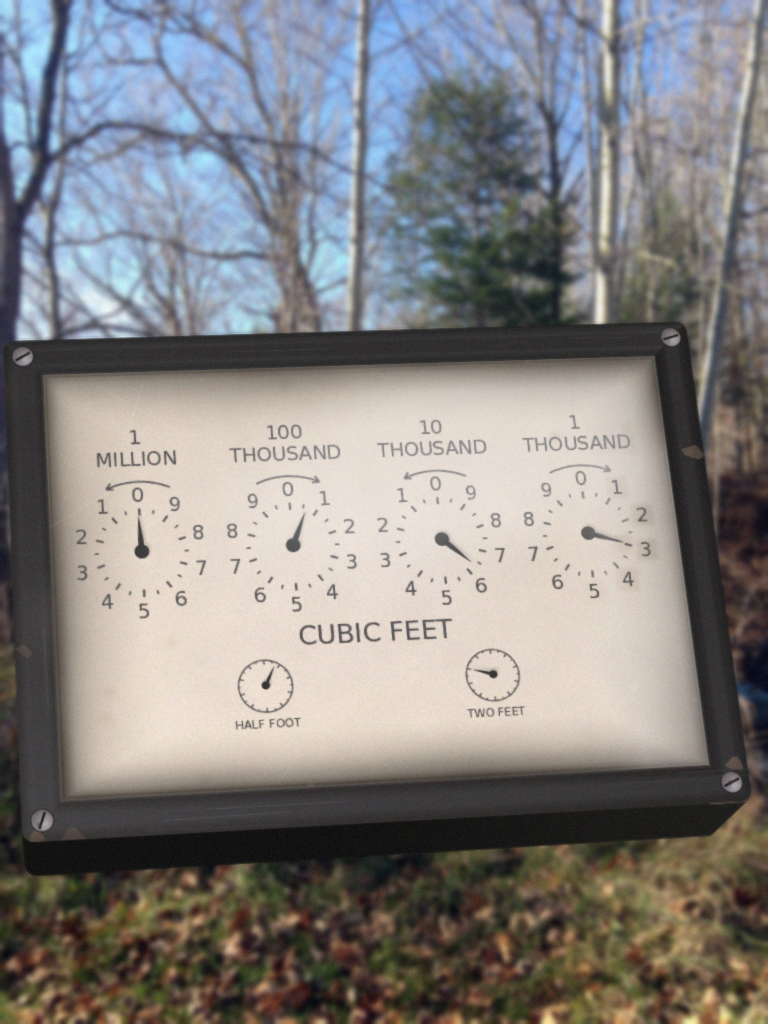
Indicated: 6300,ft³
